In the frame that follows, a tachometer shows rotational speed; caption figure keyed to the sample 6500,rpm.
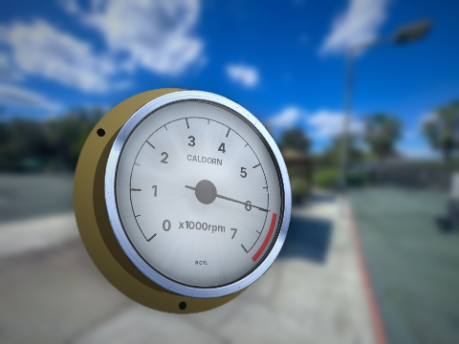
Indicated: 6000,rpm
